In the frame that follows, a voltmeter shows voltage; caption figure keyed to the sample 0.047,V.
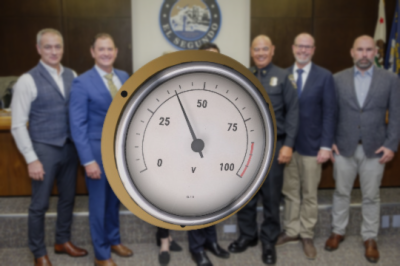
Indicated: 37.5,V
